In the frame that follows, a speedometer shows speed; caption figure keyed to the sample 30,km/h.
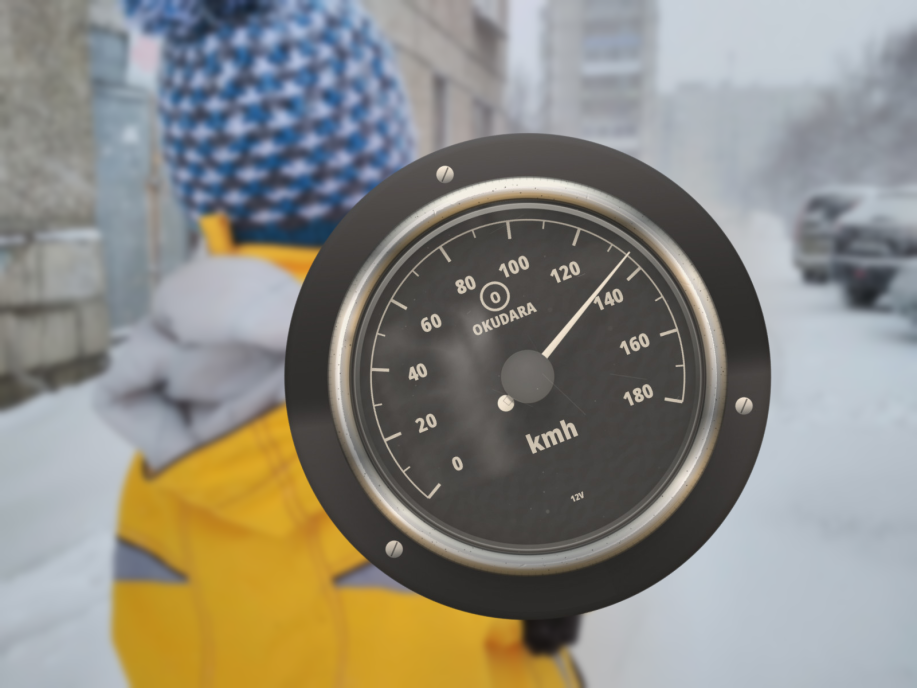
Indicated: 135,km/h
